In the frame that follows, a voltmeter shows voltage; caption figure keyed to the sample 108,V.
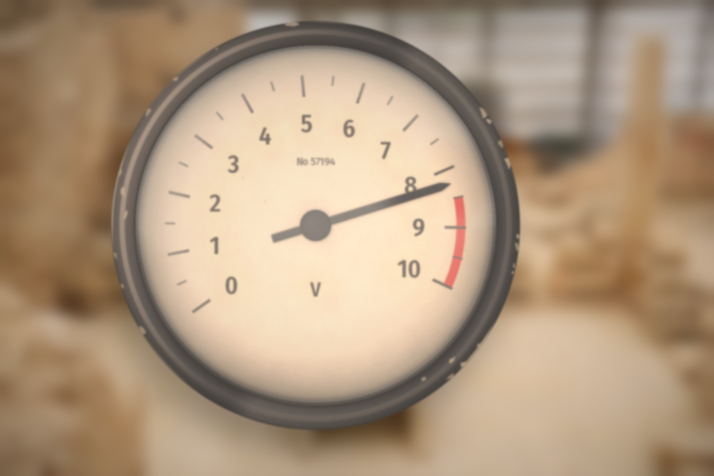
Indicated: 8.25,V
